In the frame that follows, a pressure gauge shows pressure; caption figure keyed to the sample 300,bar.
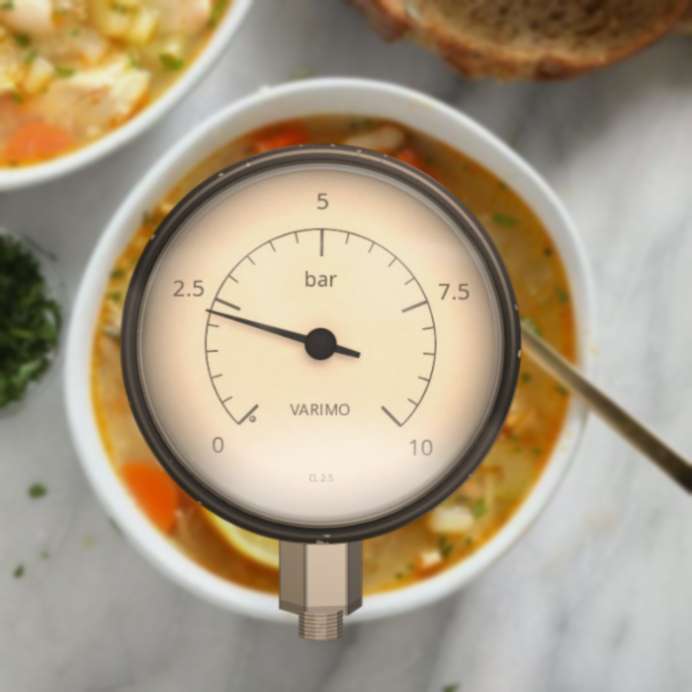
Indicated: 2.25,bar
